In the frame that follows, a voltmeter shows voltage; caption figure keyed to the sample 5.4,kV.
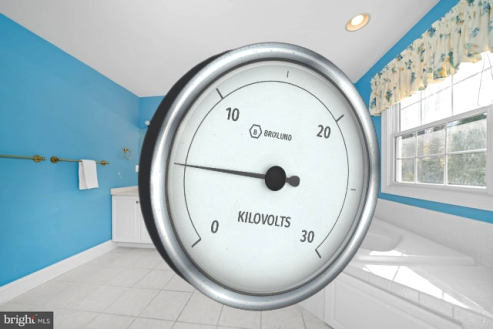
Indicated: 5,kV
